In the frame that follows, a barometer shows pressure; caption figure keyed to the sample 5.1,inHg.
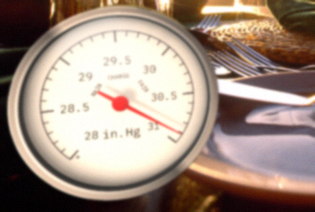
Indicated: 30.9,inHg
